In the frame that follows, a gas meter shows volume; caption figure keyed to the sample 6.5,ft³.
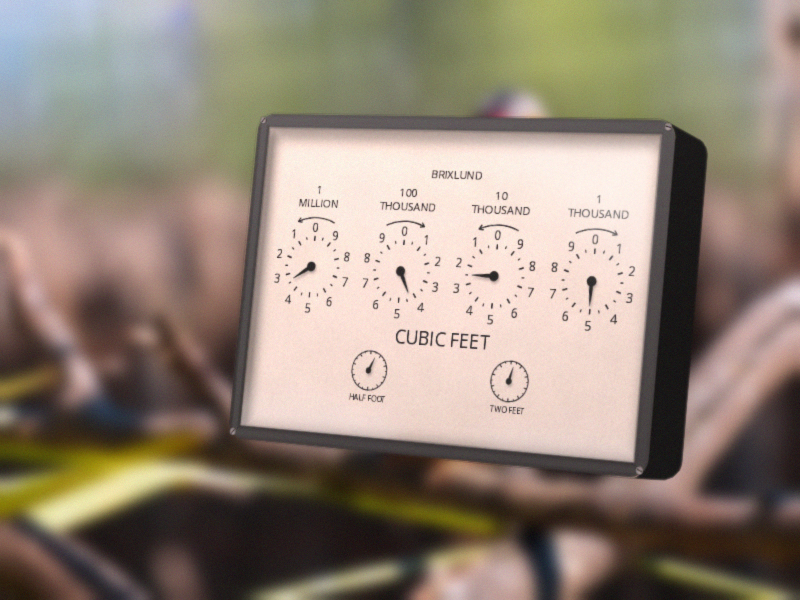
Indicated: 342500,ft³
